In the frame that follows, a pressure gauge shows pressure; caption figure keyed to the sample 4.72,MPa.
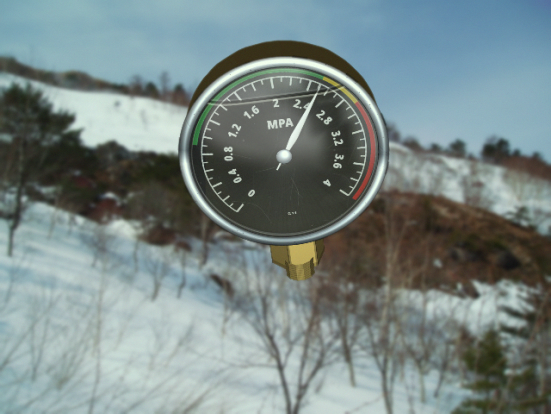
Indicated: 2.5,MPa
